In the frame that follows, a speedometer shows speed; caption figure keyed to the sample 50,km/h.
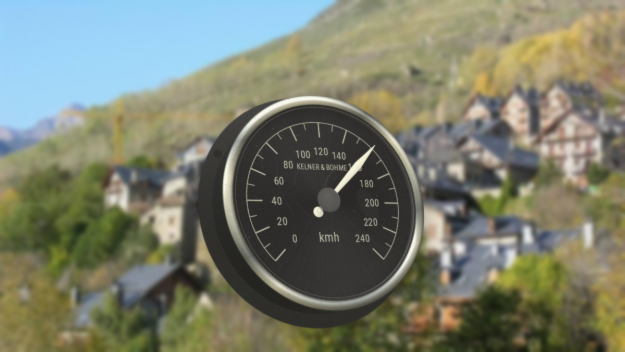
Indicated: 160,km/h
